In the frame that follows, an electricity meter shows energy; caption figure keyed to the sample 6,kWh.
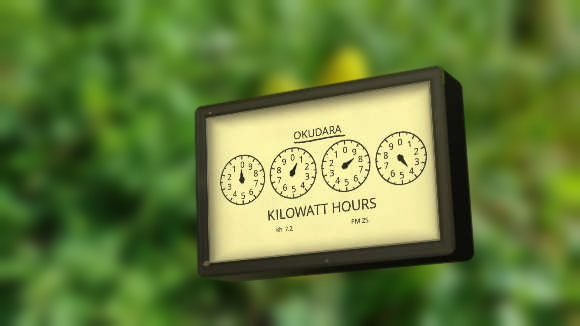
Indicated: 84,kWh
